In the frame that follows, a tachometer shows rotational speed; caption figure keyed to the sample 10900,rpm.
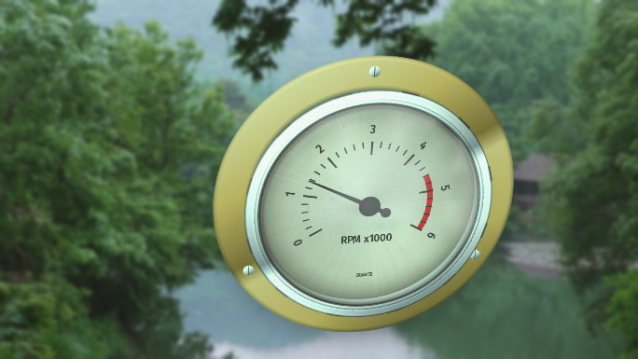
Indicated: 1400,rpm
